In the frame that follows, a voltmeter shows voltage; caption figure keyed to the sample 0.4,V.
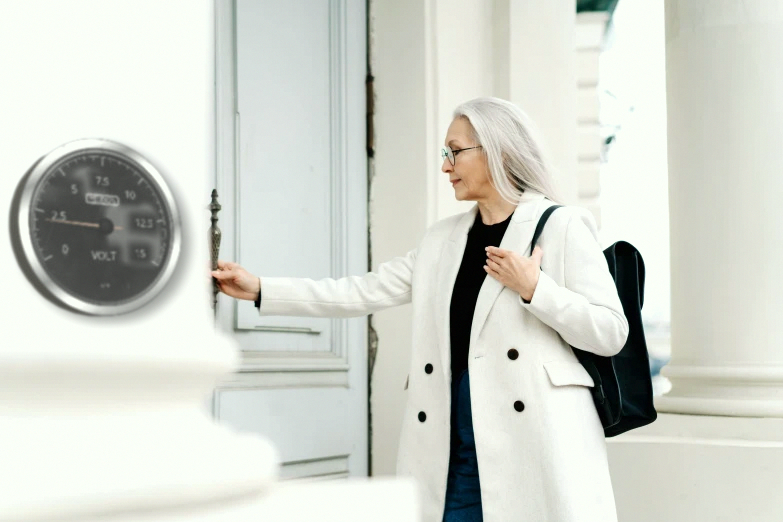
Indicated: 2,V
